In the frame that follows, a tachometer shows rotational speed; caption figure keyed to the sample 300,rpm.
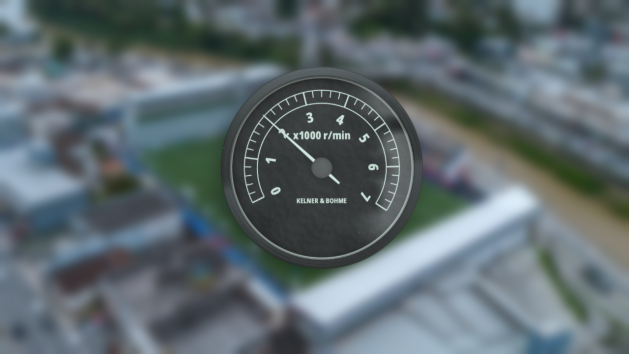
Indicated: 2000,rpm
